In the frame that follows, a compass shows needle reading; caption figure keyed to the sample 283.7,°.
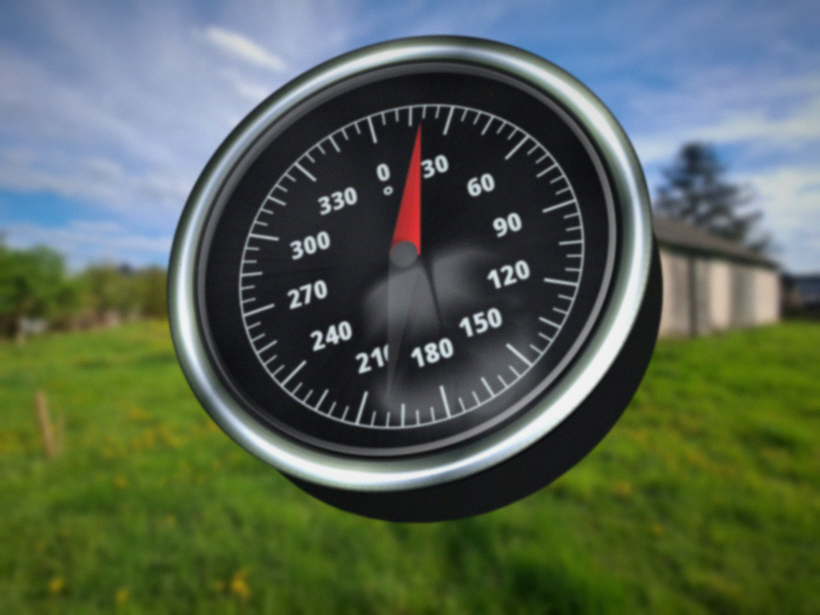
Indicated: 20,°
